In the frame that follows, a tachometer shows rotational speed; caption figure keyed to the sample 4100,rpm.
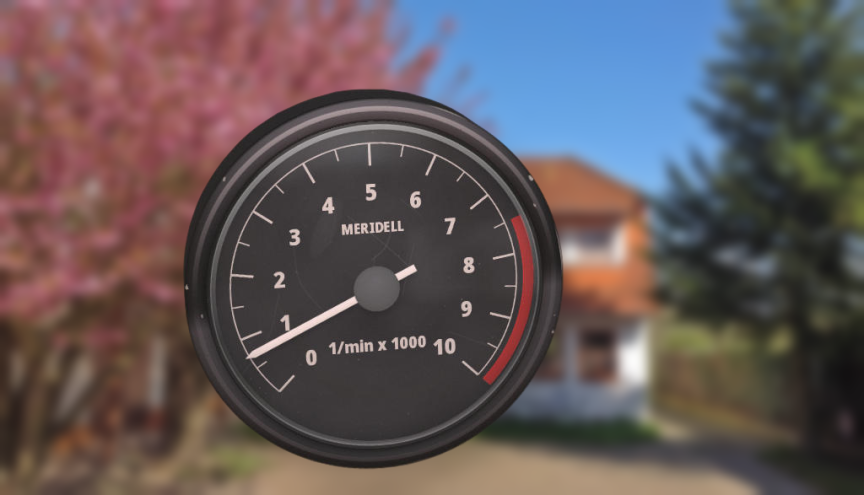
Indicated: 750,rpm
